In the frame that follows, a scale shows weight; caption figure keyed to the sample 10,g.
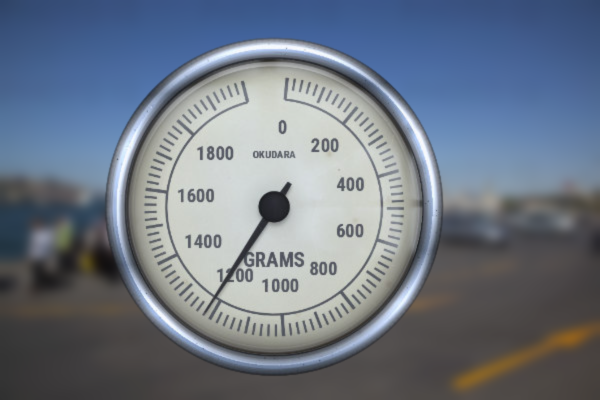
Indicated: 1220,g
